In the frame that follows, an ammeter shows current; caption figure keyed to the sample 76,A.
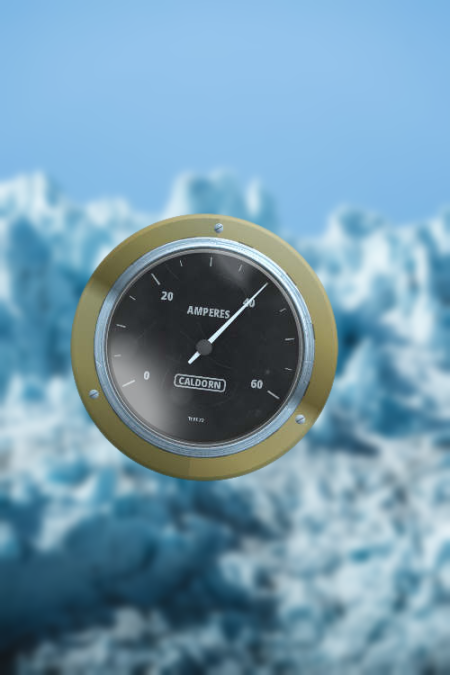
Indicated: 40,A
